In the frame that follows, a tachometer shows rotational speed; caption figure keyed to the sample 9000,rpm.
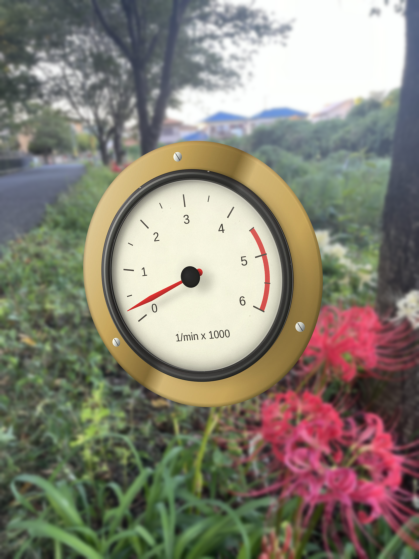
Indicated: 250,rpm
